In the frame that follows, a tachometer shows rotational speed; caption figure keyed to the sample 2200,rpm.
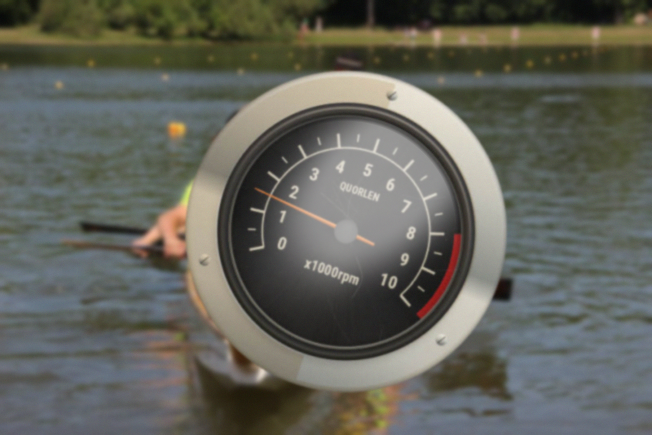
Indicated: 1500,rpm
